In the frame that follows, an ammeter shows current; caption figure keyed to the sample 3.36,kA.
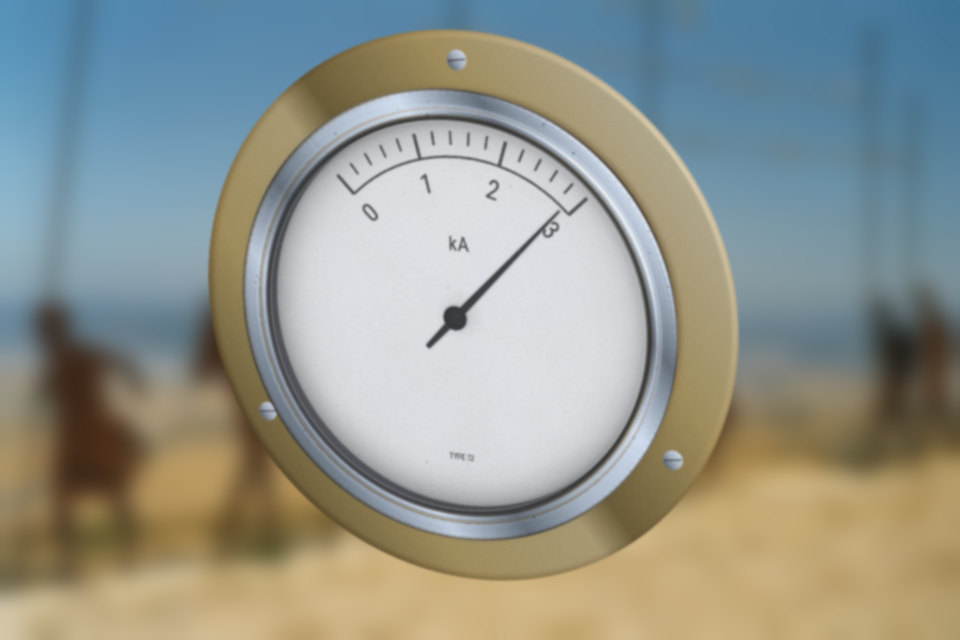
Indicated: 2.9,kA
